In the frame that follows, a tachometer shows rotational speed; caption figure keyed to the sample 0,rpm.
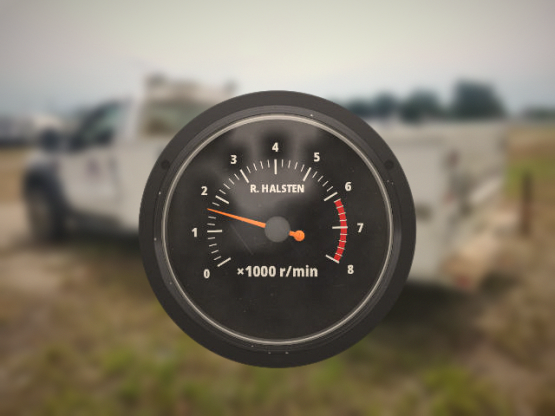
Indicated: 1600,rpm
